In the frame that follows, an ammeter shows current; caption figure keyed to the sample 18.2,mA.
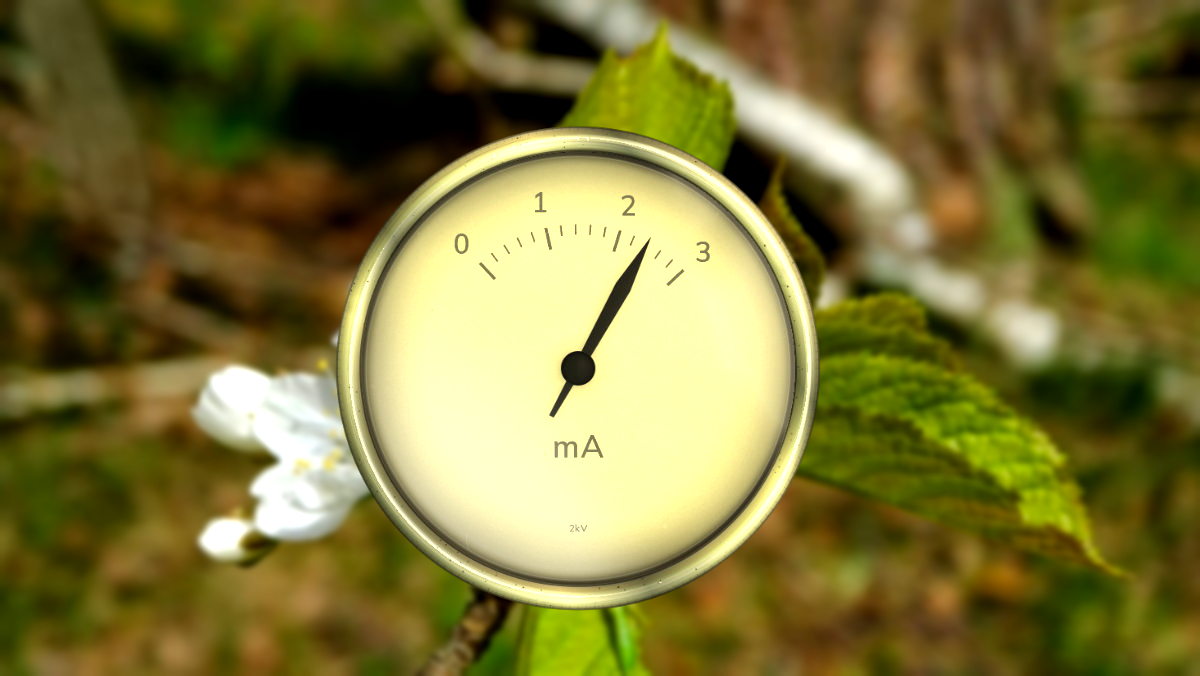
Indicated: 2.4,mA
